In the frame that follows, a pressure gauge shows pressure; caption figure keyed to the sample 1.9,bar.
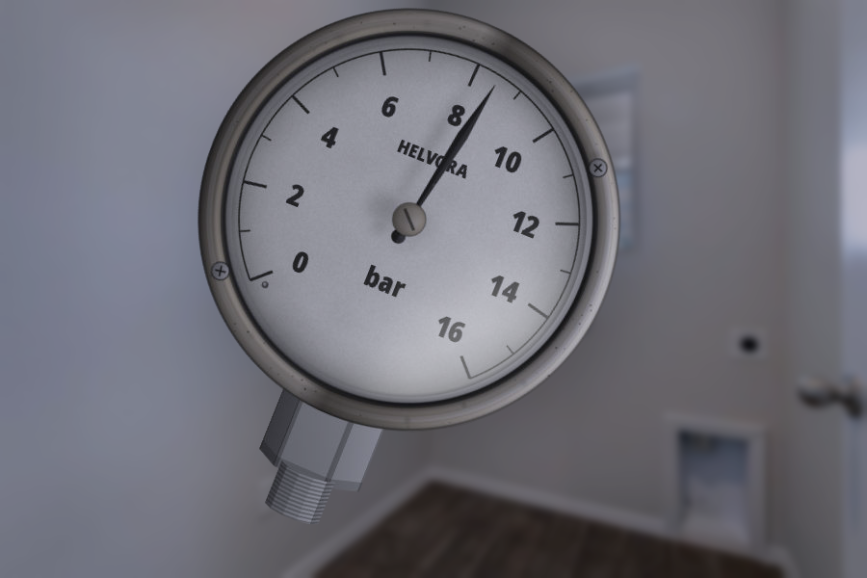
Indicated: 8.5,bar
